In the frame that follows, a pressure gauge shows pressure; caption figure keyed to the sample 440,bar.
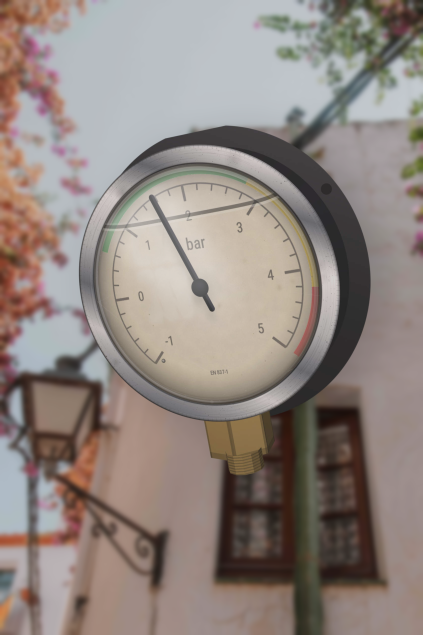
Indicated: 1.6,bar
